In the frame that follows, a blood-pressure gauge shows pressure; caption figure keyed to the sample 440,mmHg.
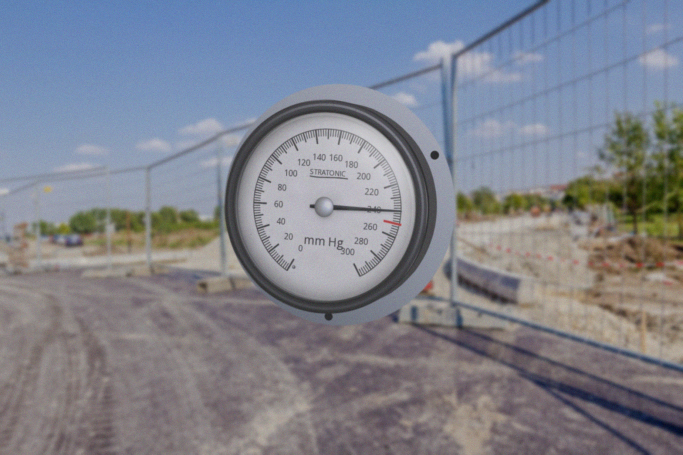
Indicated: 240,mmHg
